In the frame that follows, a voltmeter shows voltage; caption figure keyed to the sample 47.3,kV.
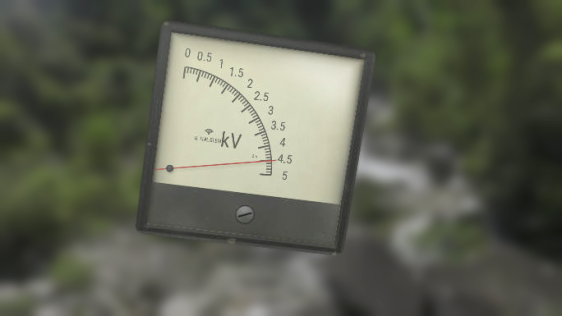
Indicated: 4.5,kV
